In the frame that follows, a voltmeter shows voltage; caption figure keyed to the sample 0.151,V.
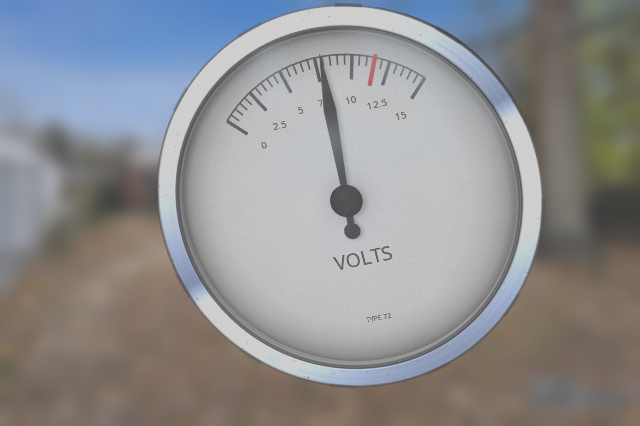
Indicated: 8,V
